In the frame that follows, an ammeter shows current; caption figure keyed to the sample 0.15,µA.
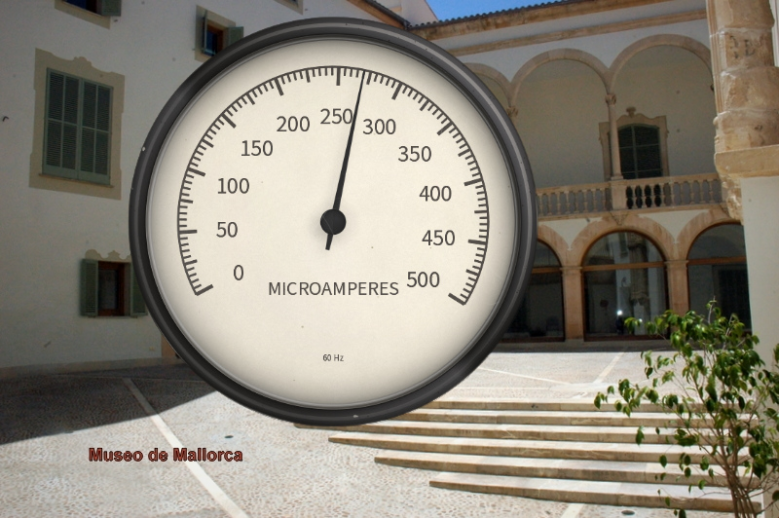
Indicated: 270,µA
